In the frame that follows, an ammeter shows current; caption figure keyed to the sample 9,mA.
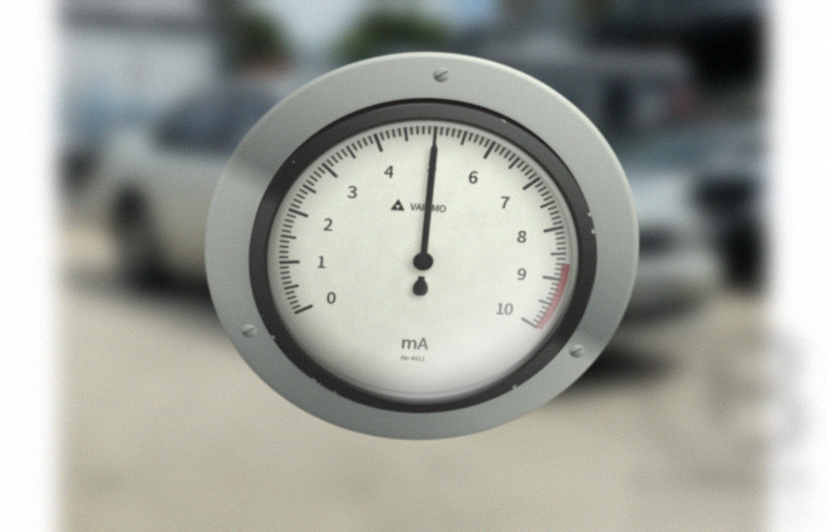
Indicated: 5,mA
